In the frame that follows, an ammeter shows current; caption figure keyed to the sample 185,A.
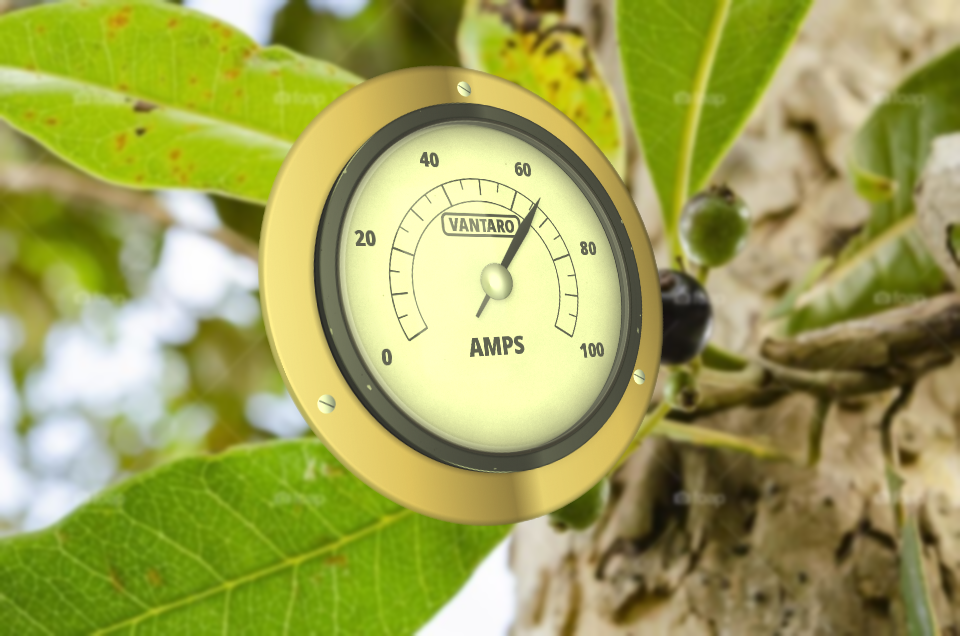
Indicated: 65,A
